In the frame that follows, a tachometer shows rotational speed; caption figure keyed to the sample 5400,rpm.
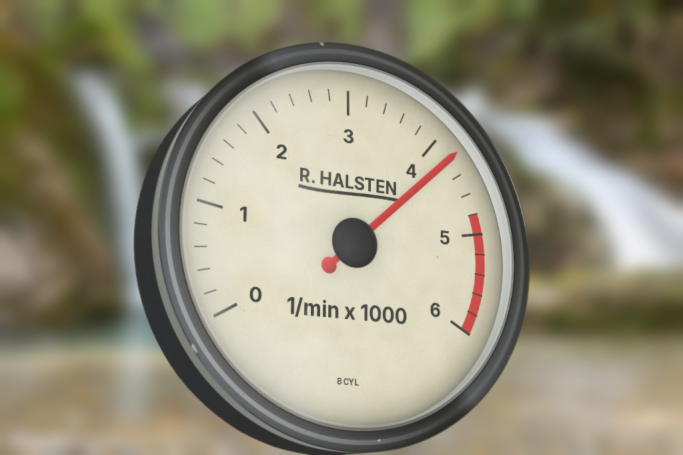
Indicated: 4200,rpm
